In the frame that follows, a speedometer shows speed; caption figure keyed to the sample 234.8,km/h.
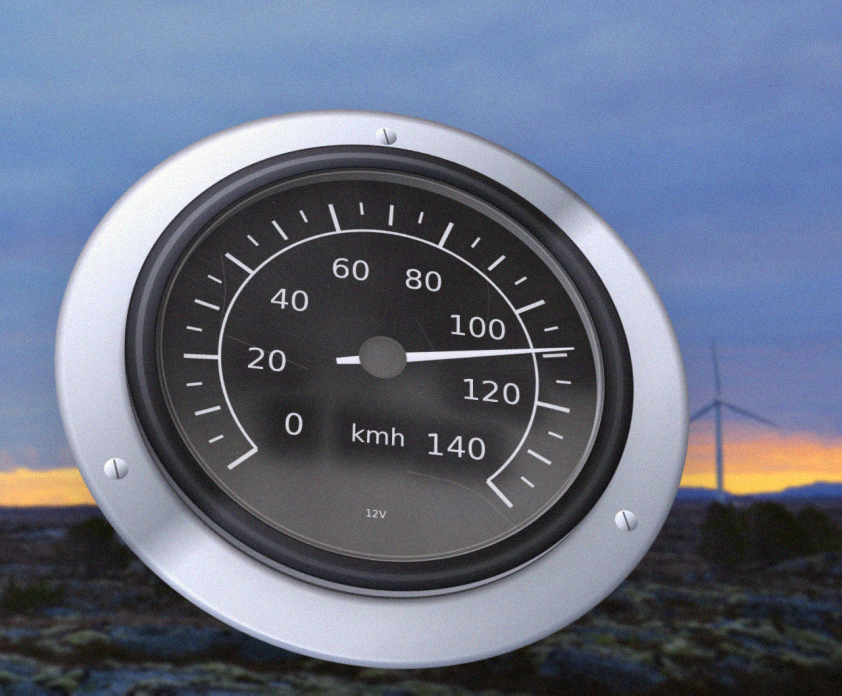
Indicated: 110,km/h
